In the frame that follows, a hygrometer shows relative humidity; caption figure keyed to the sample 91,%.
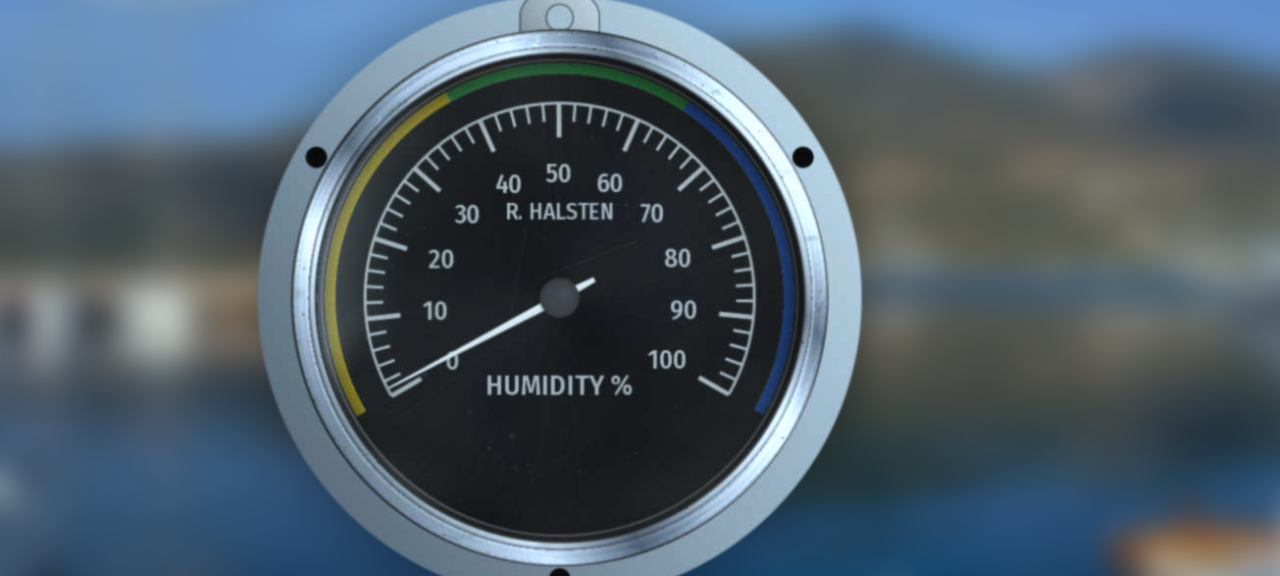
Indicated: 1,%
